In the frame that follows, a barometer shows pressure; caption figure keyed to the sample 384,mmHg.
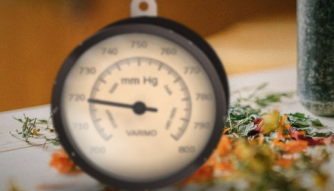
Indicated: 720,mmHg
